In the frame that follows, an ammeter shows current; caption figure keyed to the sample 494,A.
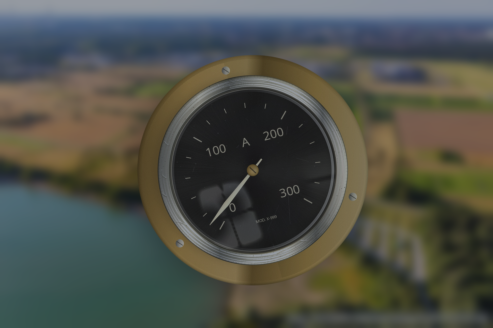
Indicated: 10,A
